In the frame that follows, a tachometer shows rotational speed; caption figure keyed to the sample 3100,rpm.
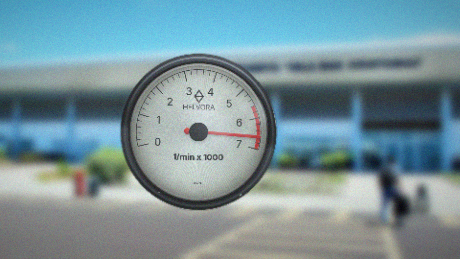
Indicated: 6600,rpm
